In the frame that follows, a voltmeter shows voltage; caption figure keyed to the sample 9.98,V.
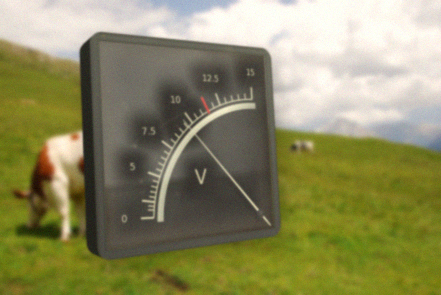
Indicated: 9.5,V
